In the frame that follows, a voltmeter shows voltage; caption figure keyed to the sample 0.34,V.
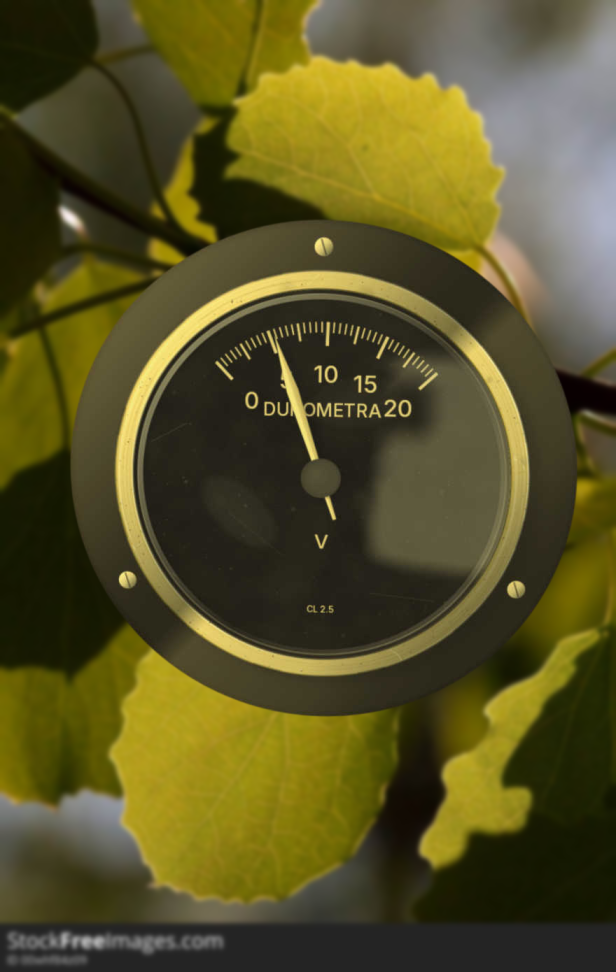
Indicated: 5.5,V
